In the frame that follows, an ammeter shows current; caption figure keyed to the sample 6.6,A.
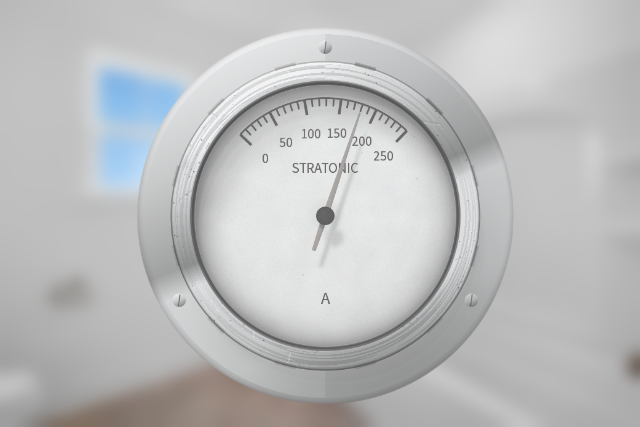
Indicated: 180,A
